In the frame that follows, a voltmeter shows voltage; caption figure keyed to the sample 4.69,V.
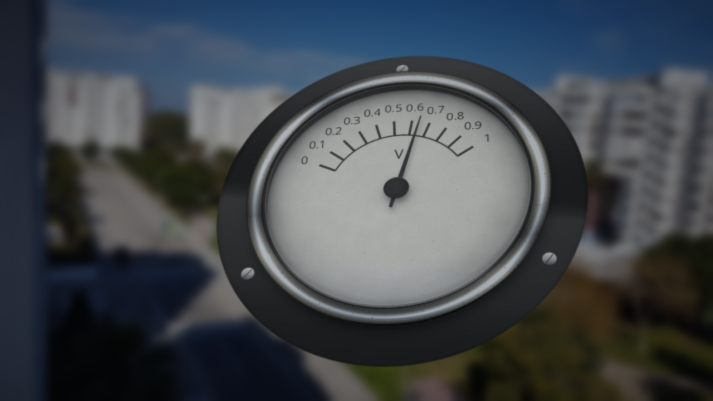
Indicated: 0.65,V
